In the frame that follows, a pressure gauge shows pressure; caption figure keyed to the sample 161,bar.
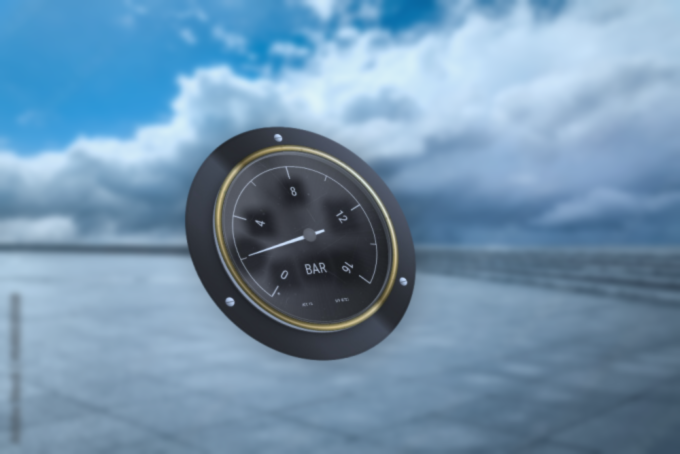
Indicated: 2,bar
